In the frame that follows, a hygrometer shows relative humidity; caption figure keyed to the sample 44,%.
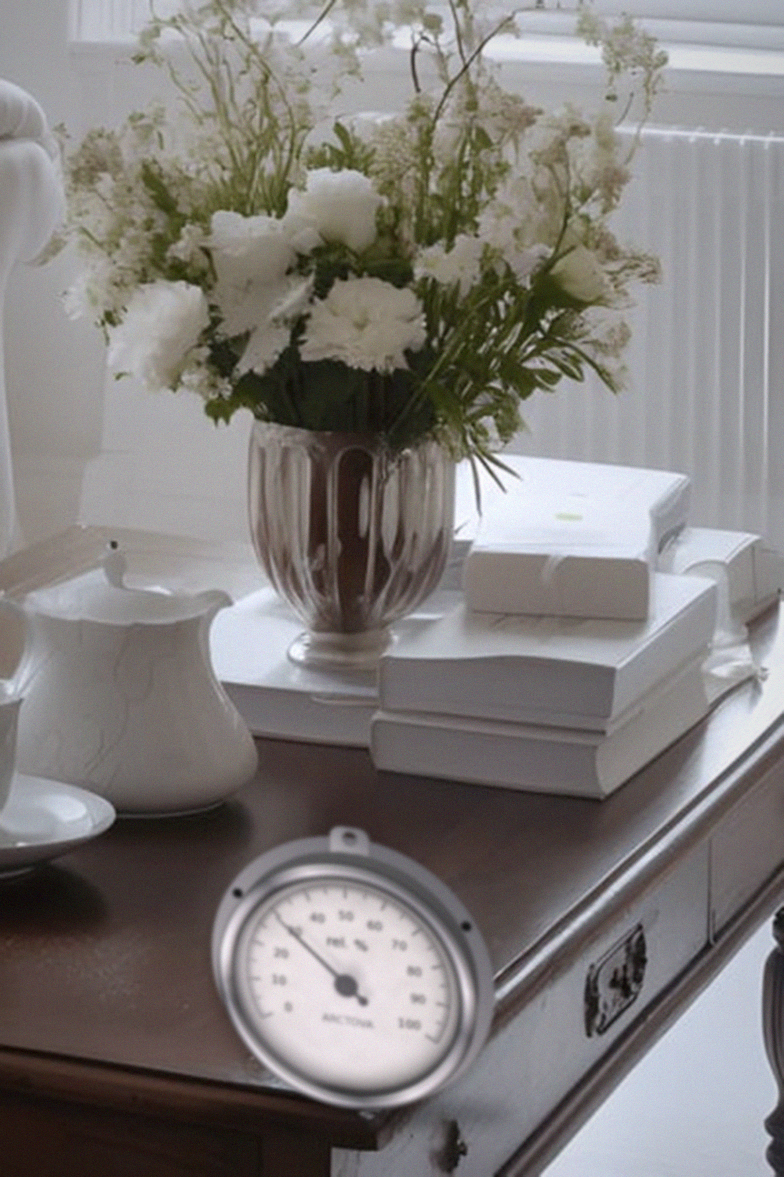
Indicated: 30,%
